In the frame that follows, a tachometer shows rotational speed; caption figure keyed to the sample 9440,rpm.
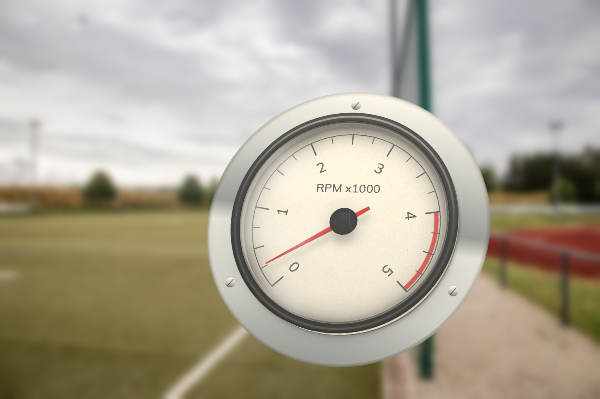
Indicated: 250,rpm
